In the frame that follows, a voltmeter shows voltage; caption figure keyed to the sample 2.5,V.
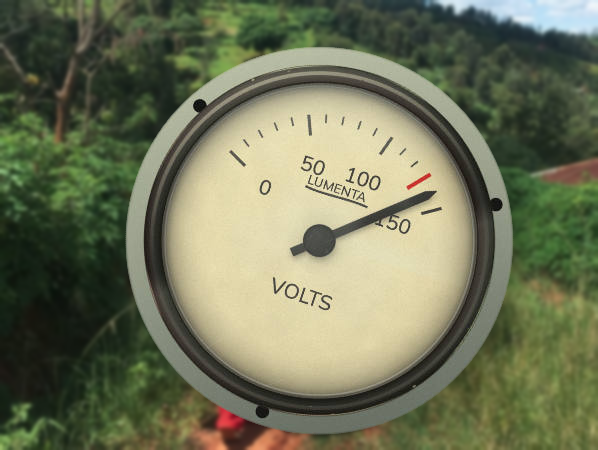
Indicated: 140,V
